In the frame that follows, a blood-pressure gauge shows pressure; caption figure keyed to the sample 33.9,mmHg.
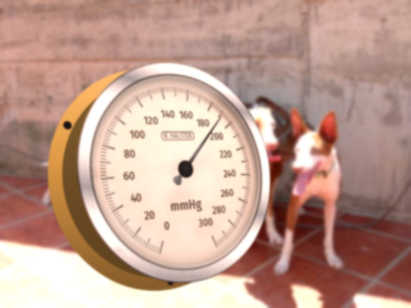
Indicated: 190,mmHg
